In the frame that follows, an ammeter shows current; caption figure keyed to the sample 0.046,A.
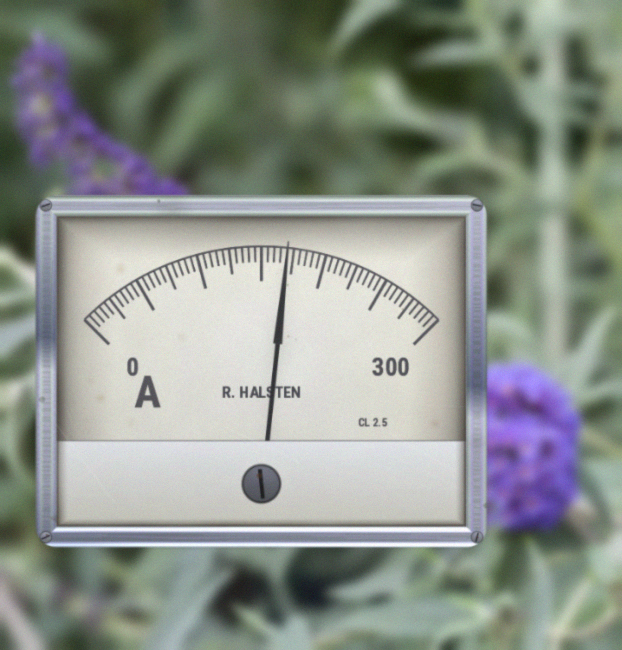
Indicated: 170,A
